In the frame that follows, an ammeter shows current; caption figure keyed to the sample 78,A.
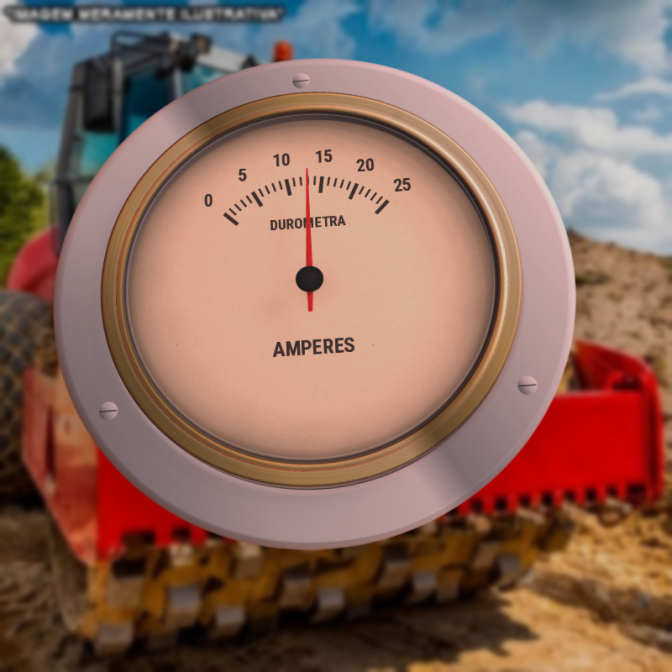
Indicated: 13,A
